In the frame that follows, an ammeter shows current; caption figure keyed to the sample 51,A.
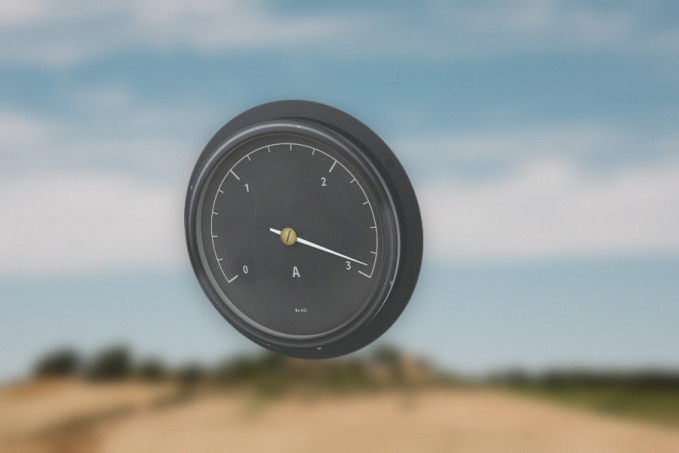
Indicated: 2.9,A
